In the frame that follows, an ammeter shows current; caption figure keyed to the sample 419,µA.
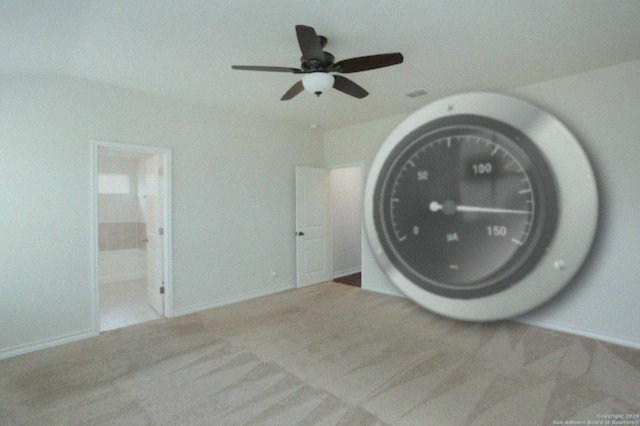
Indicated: 135,µA
